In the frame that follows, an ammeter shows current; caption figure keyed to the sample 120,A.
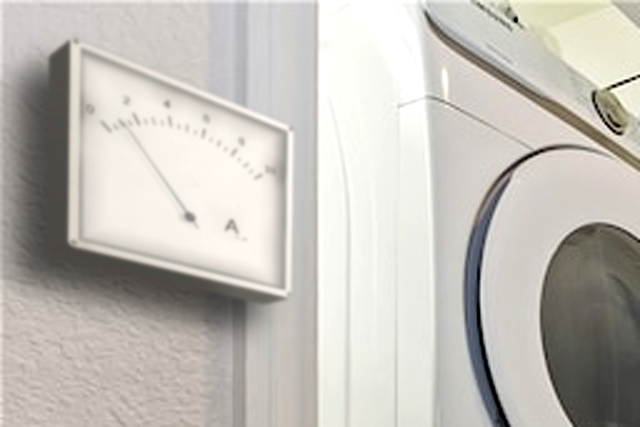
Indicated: 1,A
